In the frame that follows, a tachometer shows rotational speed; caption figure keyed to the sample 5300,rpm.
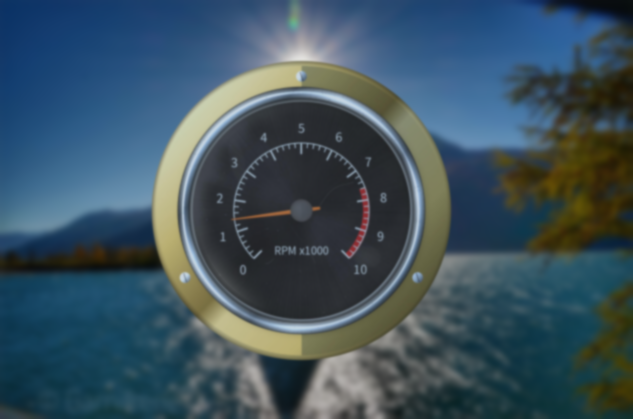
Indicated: 1400,rpm
